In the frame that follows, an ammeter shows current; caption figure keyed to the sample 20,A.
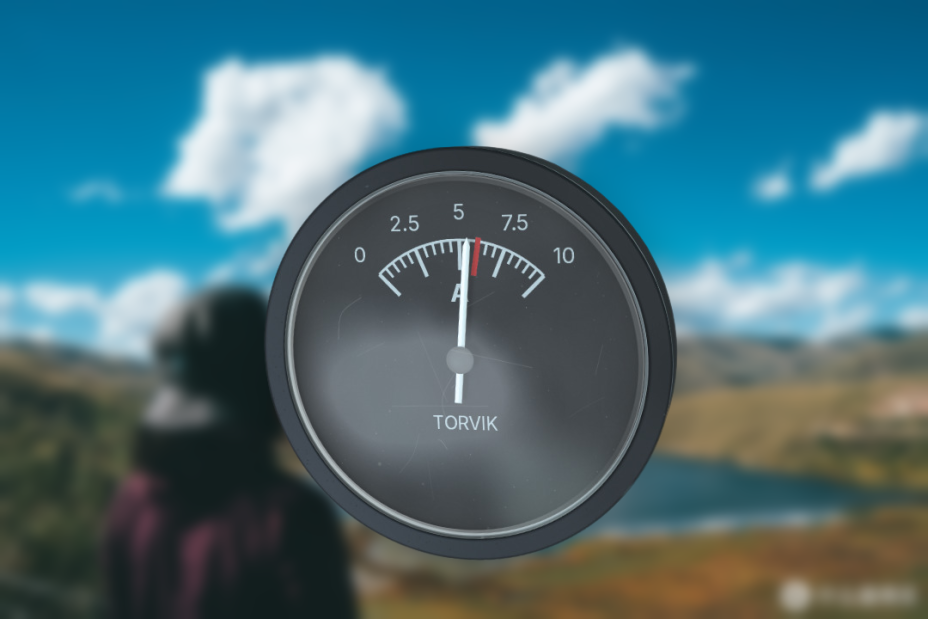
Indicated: 5.5,A
